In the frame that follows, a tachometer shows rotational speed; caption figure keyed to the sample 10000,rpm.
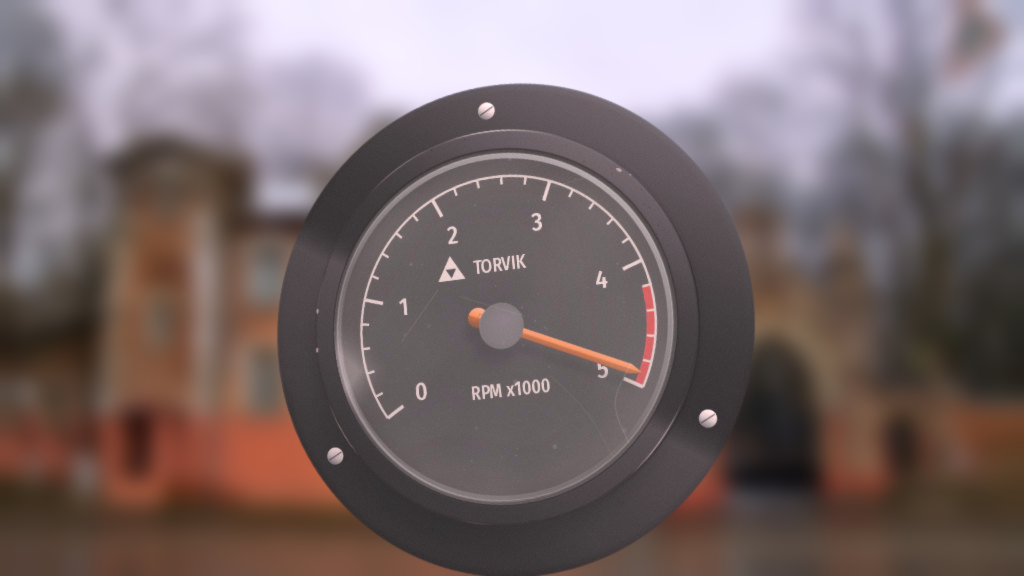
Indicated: 4900,rpm
